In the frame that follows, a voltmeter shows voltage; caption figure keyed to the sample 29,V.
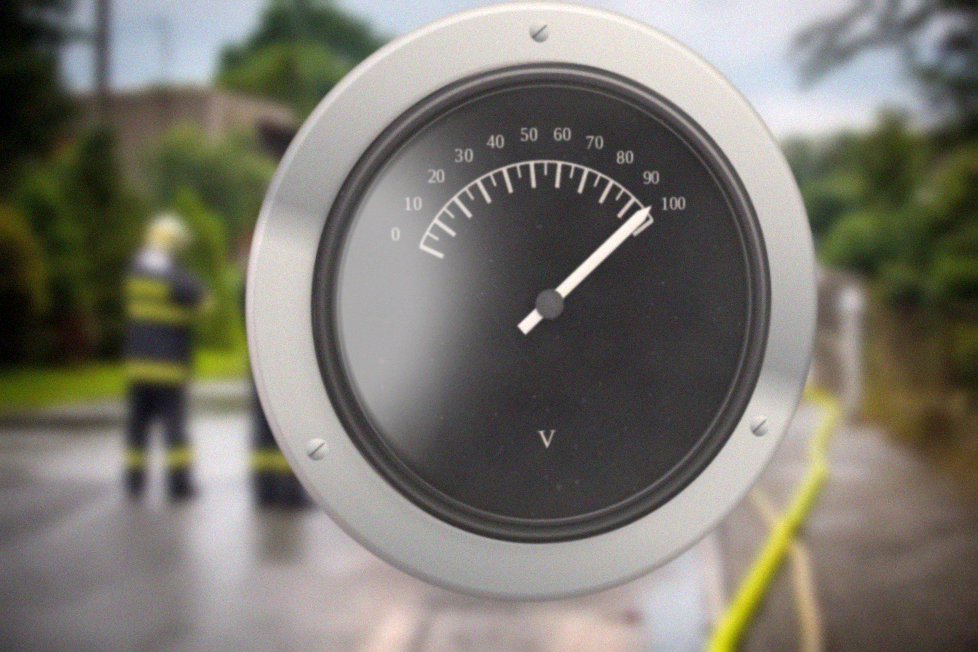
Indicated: 95,V
